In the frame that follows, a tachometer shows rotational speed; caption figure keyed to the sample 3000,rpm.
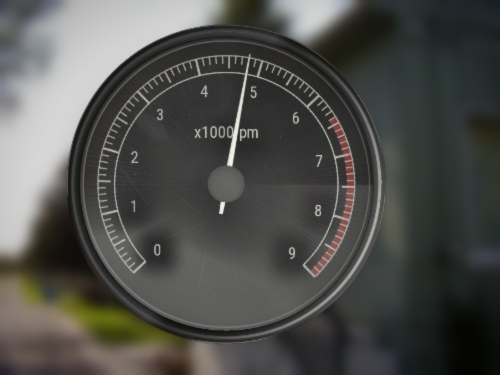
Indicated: 4800,rpm
